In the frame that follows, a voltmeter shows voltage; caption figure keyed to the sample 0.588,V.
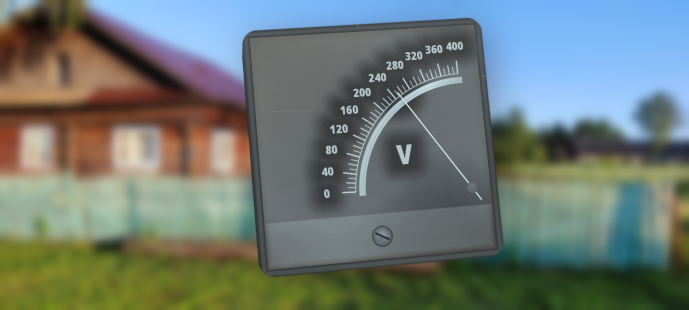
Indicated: 250,V
